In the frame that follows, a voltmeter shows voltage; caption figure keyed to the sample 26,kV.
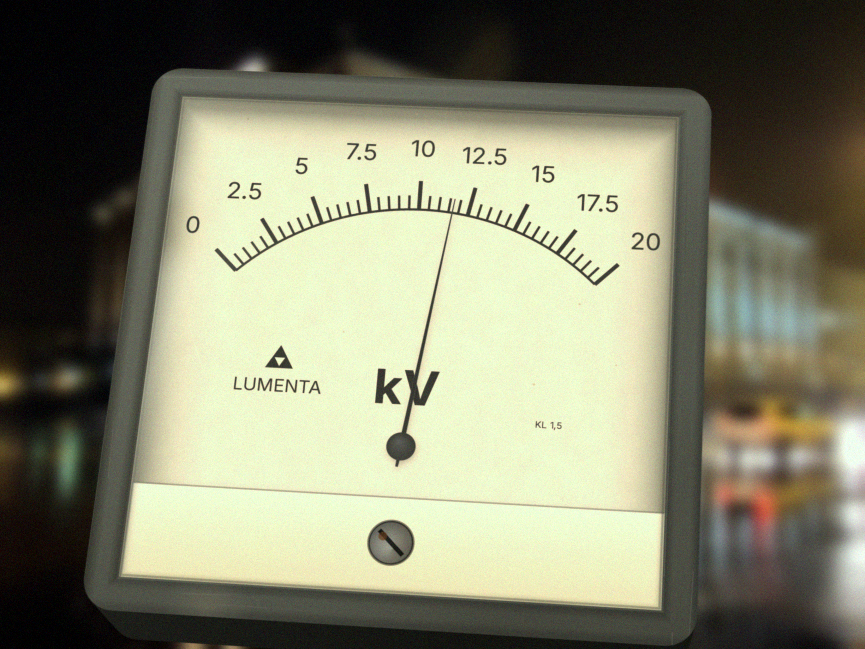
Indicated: 11.75,kV
